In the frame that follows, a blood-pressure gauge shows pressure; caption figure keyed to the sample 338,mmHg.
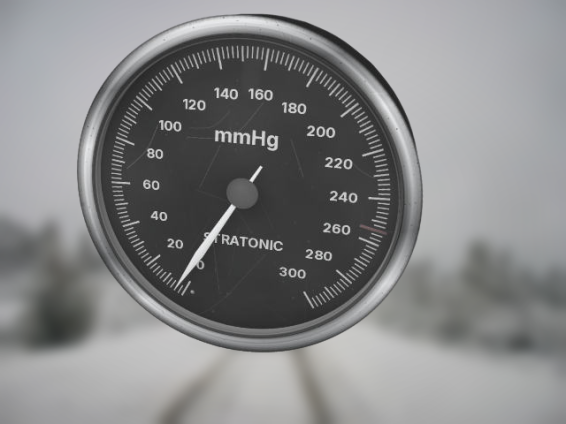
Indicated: 4,mmHg
